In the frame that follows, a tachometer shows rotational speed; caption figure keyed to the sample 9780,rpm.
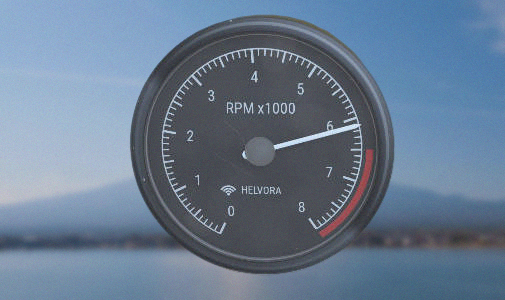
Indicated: 6100,rpm
